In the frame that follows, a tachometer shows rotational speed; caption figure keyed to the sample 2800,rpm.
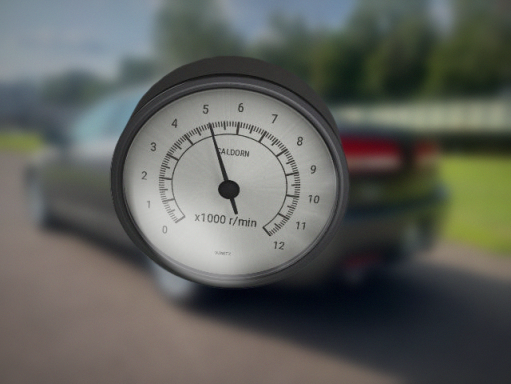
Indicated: 5000,rpm
